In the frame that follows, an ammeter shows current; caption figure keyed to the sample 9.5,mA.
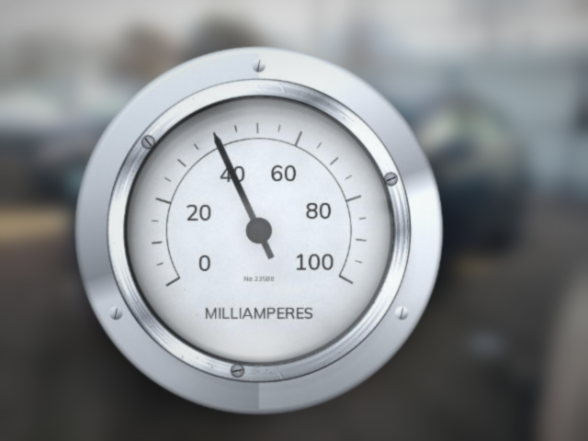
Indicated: 40,mA
